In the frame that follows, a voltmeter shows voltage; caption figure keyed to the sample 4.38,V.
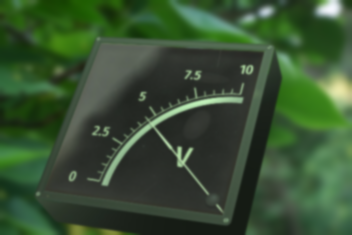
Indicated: 4.5,V
